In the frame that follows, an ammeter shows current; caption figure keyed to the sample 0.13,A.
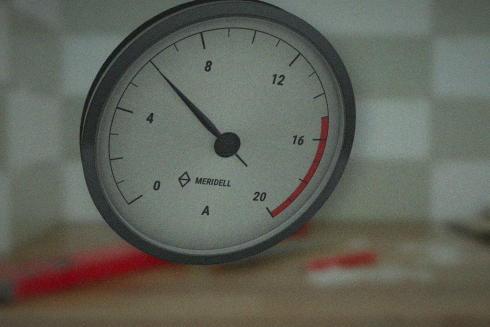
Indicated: 6,A
